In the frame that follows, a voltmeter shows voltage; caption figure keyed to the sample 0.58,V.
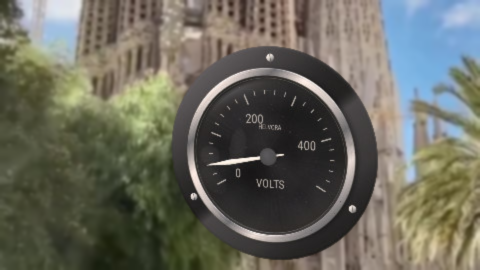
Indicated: 40,V
